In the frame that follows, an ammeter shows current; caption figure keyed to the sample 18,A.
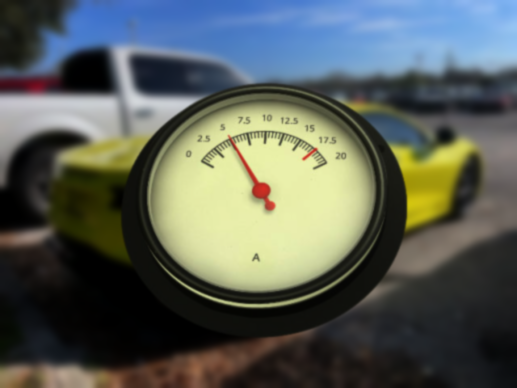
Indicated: 5,A
